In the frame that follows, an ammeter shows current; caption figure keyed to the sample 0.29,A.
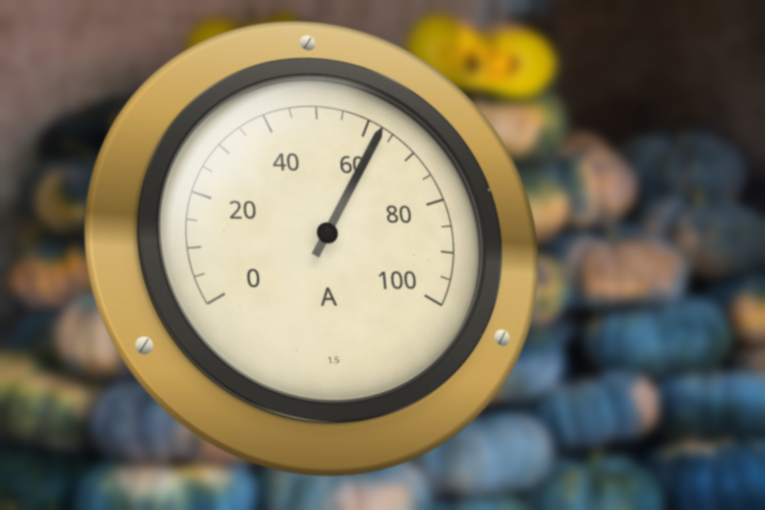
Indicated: 62.5,A
